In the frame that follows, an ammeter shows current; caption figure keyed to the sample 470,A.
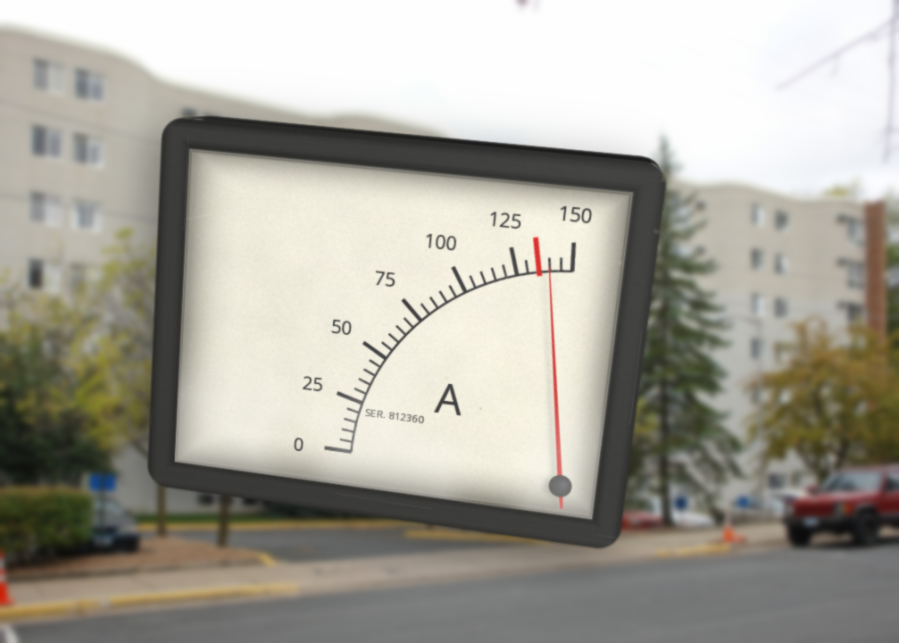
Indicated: 140,A
